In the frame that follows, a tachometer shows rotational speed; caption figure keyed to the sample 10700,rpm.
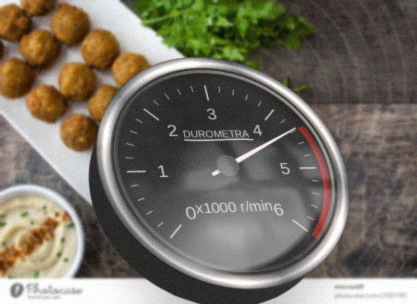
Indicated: 4400,rpm
